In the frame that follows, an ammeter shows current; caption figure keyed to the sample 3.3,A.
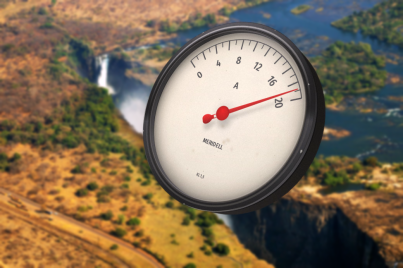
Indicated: 19,A
